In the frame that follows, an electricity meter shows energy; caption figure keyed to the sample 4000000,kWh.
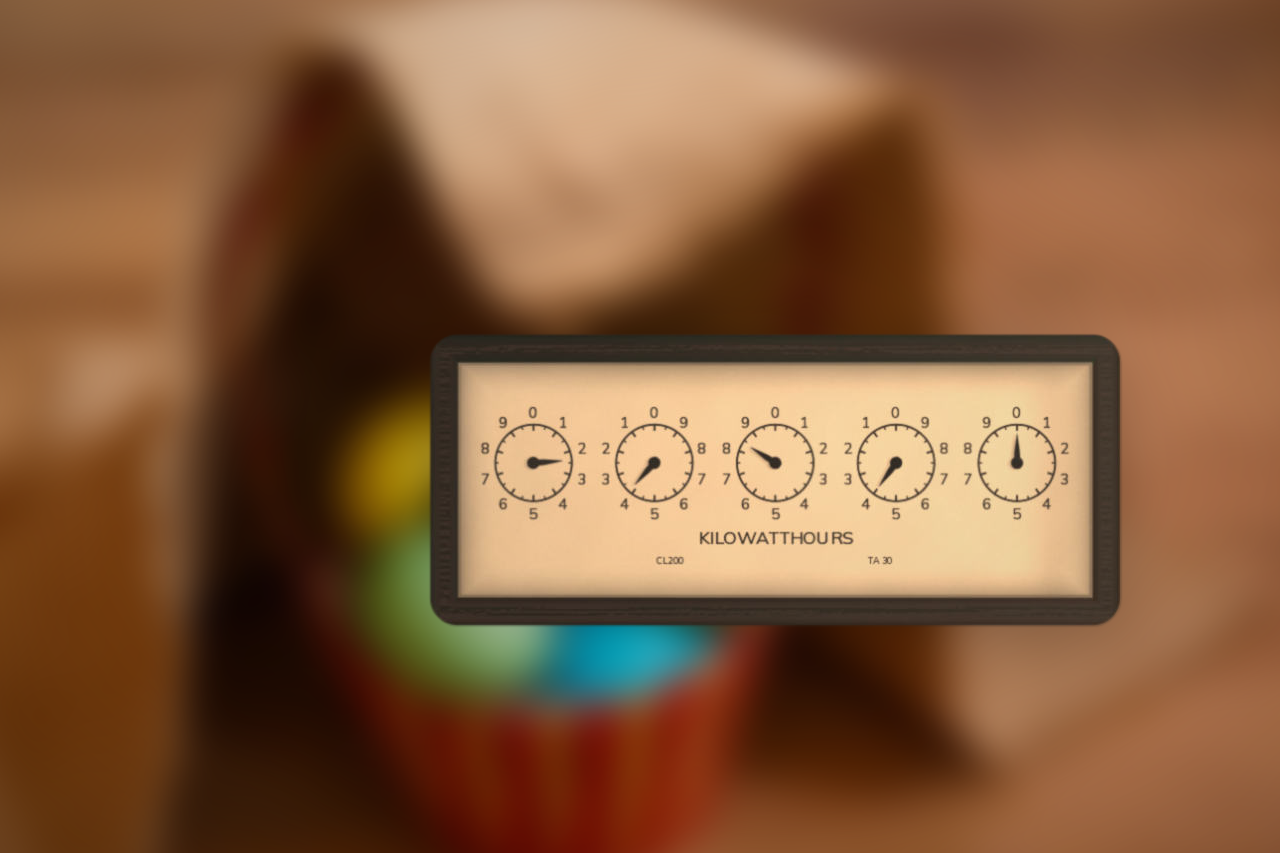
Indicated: 23840,kWh
